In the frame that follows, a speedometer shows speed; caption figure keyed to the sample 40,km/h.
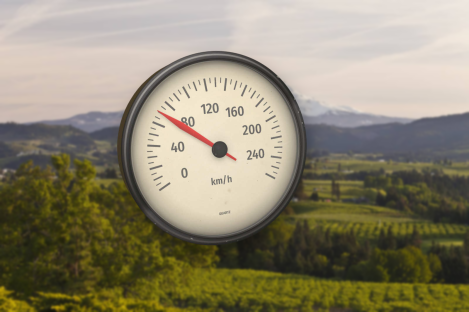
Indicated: 70,km/h
